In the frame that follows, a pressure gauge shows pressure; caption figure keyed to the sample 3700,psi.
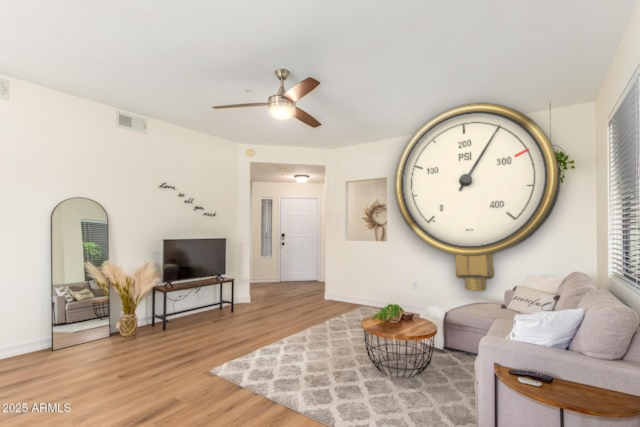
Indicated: 250,psi
